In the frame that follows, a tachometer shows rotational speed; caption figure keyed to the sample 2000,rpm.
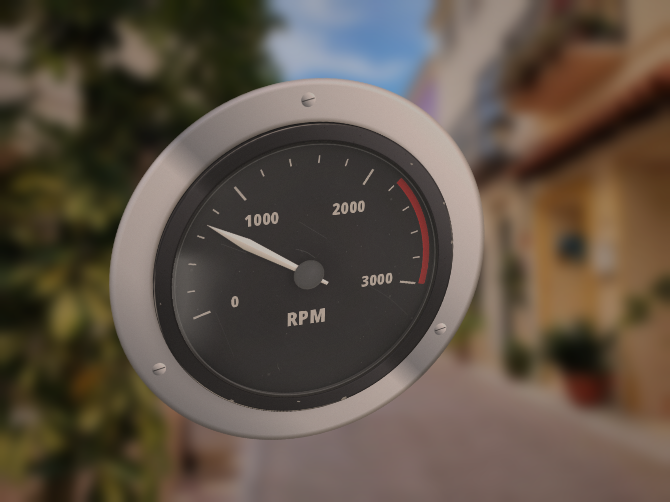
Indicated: 700,rpm
